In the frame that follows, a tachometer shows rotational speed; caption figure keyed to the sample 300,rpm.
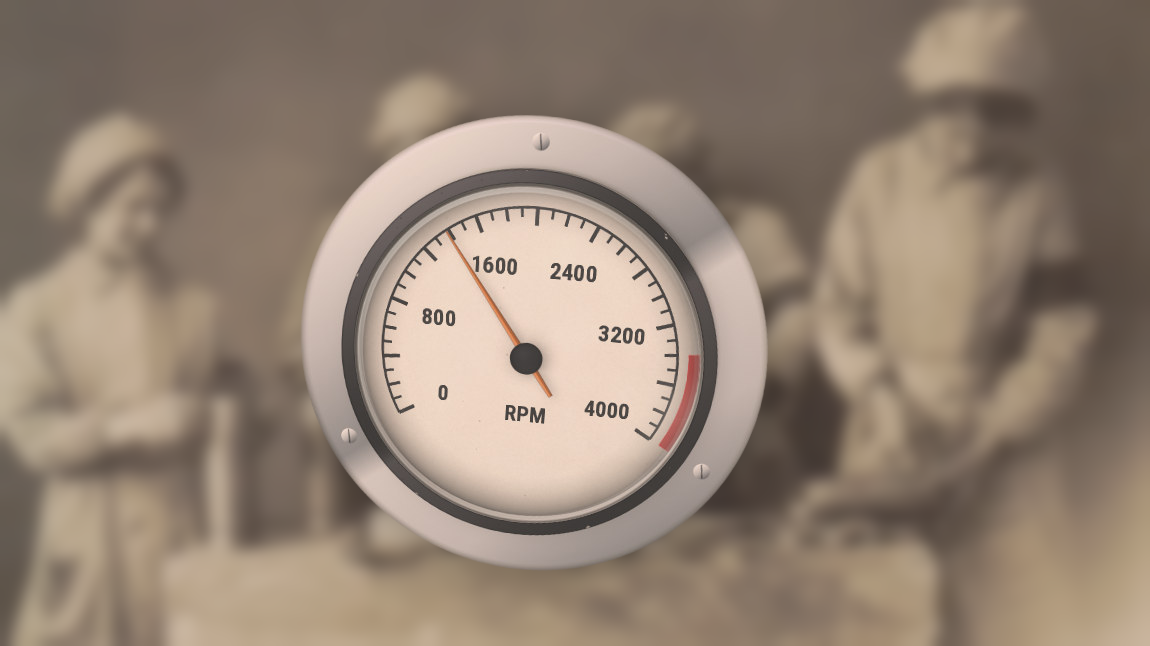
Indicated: 1400,rpm
